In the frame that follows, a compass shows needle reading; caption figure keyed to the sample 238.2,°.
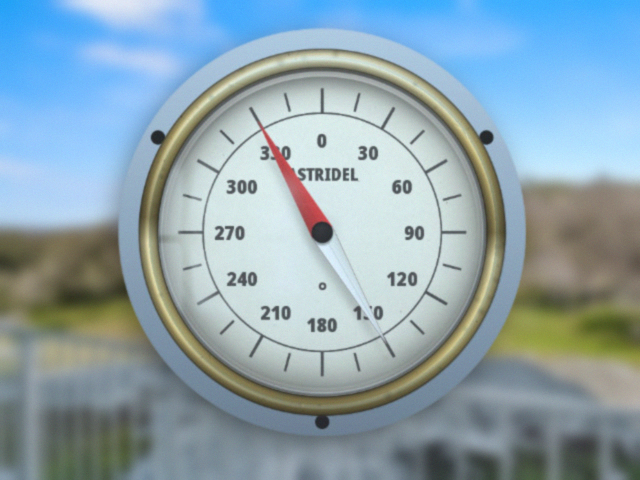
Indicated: 330,°
